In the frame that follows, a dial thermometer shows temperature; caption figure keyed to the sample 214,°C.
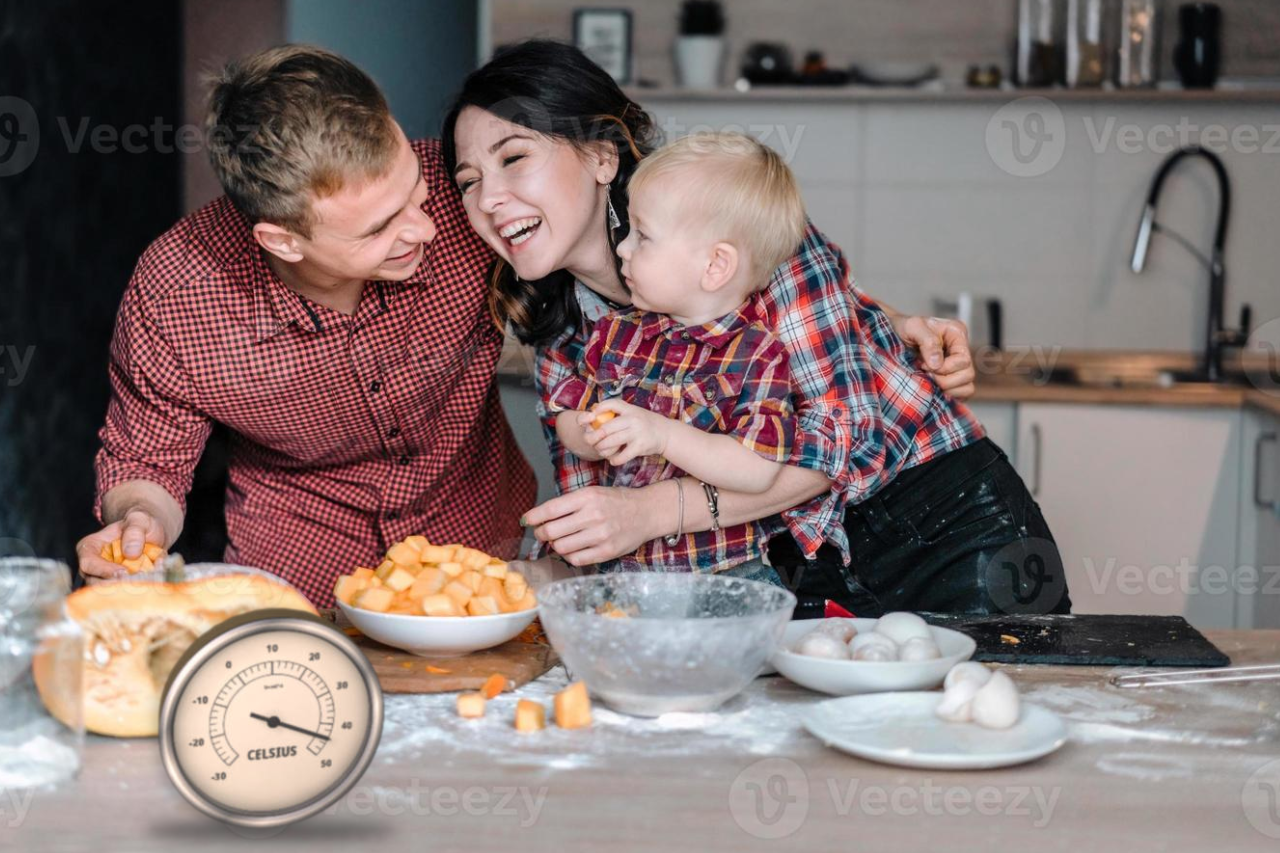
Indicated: 44,°C
